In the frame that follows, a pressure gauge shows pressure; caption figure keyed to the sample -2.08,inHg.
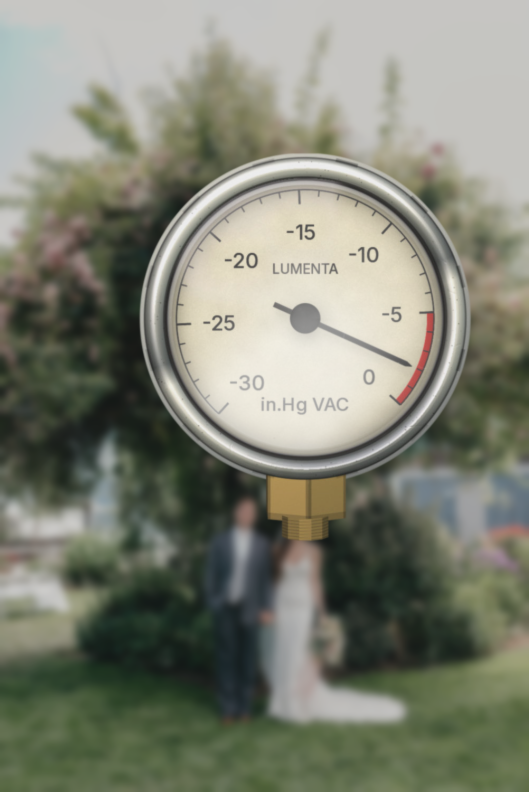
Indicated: -2,inHg
